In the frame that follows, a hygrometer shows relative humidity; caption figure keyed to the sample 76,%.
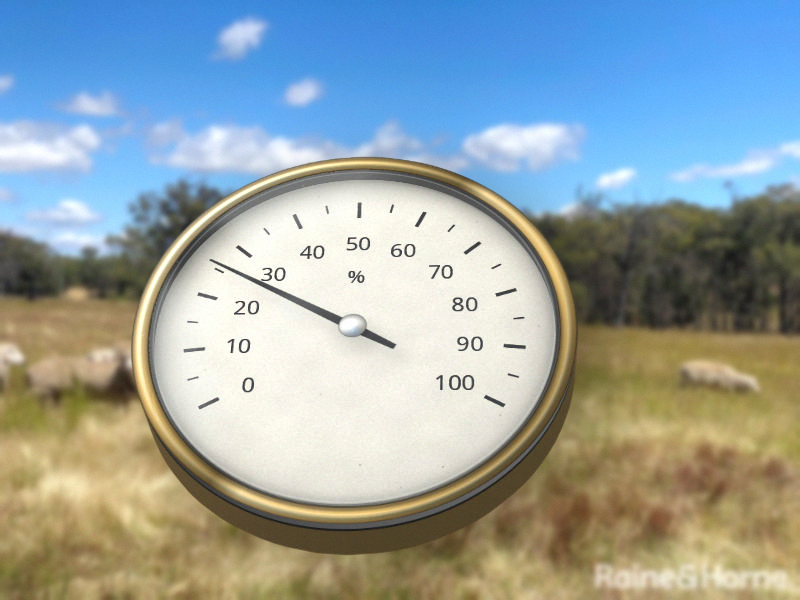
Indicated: 25,%
